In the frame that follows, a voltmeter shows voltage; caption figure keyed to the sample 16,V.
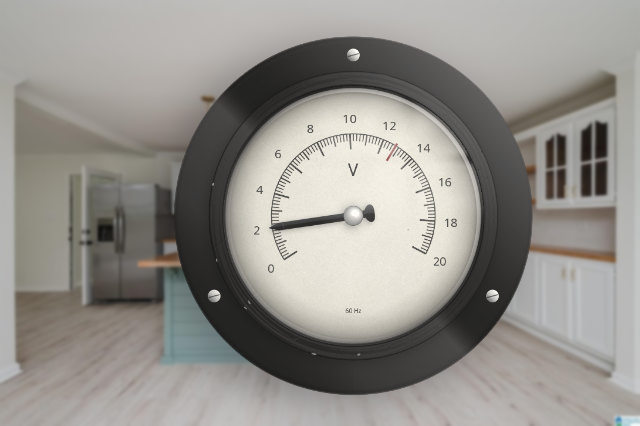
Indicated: 2,V
